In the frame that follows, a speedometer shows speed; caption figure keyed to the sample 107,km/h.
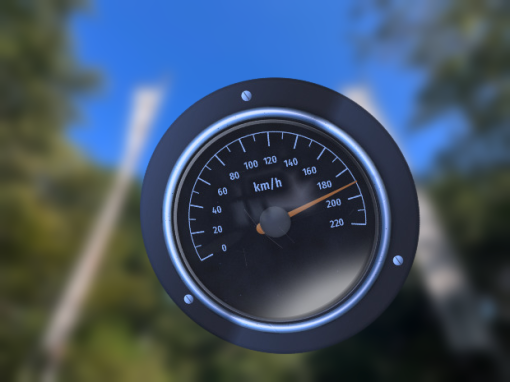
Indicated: 190,km/h
